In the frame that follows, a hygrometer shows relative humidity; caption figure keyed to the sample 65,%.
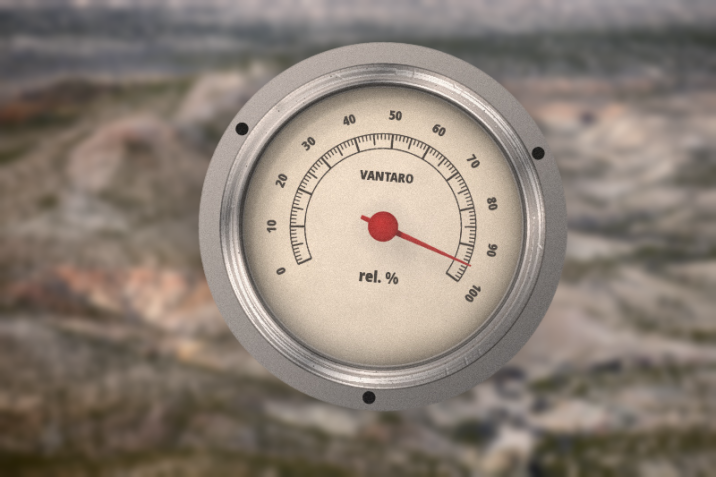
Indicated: 95,%
